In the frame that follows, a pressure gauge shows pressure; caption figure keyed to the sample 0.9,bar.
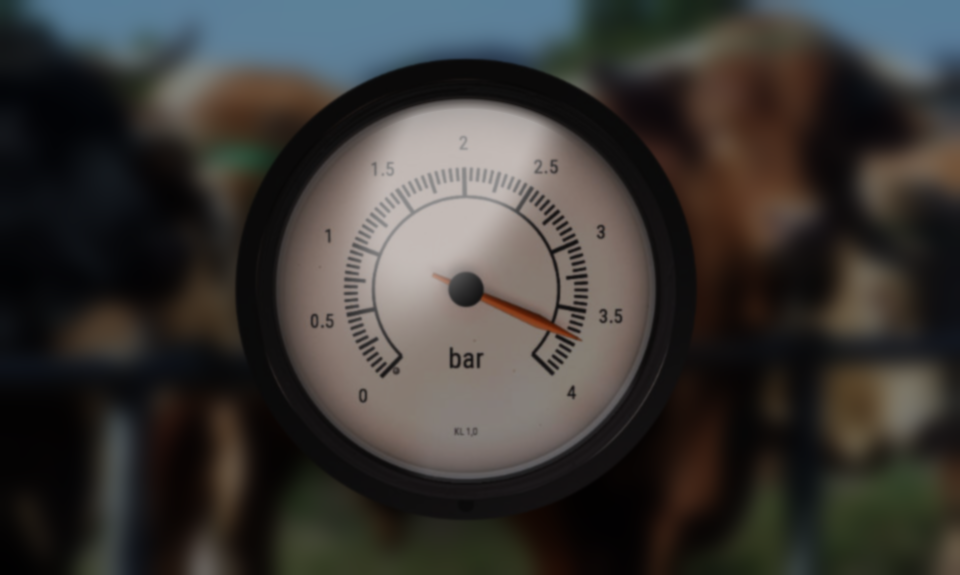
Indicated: 3.7,bar
